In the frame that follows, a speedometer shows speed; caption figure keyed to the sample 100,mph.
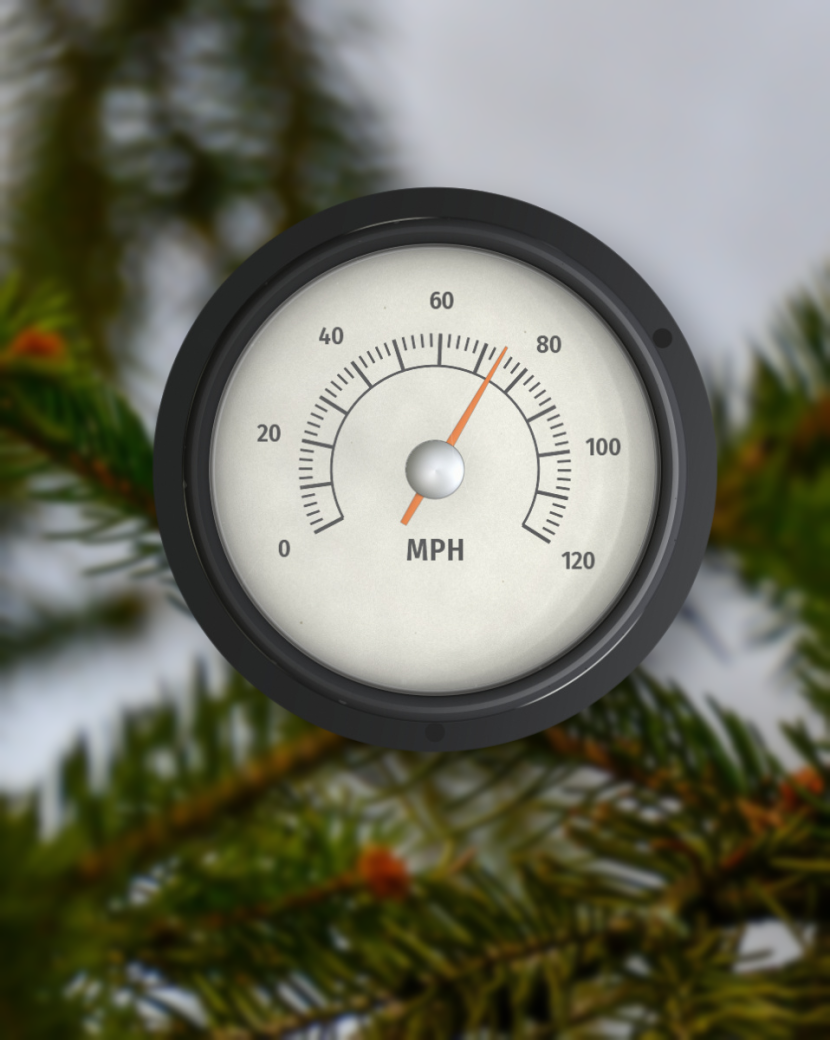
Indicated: 74,mph
